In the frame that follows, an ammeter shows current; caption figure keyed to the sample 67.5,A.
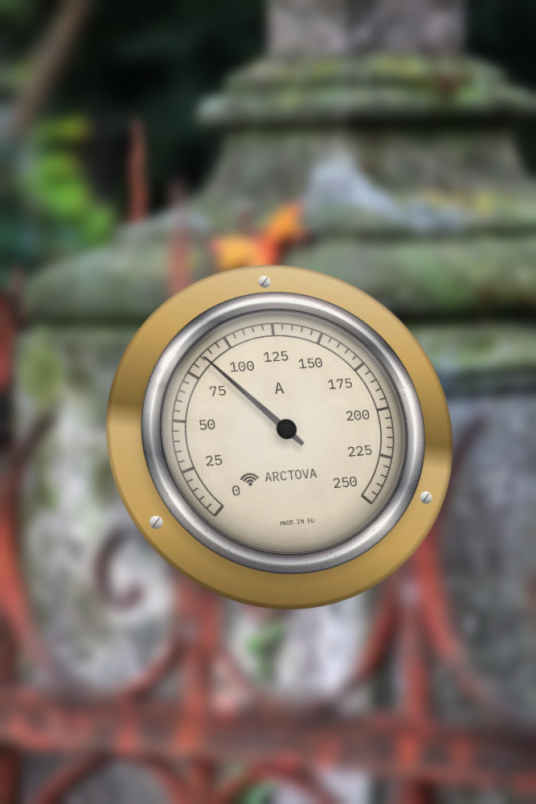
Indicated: 85,A
